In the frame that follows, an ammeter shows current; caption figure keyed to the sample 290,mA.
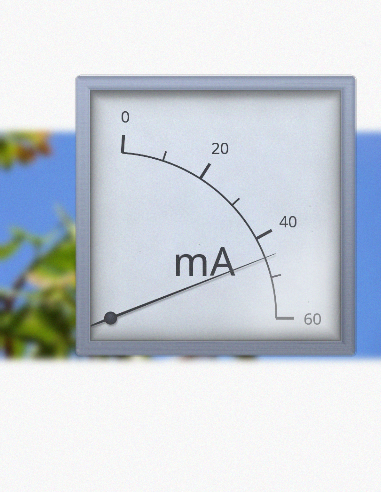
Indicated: 45,mA
